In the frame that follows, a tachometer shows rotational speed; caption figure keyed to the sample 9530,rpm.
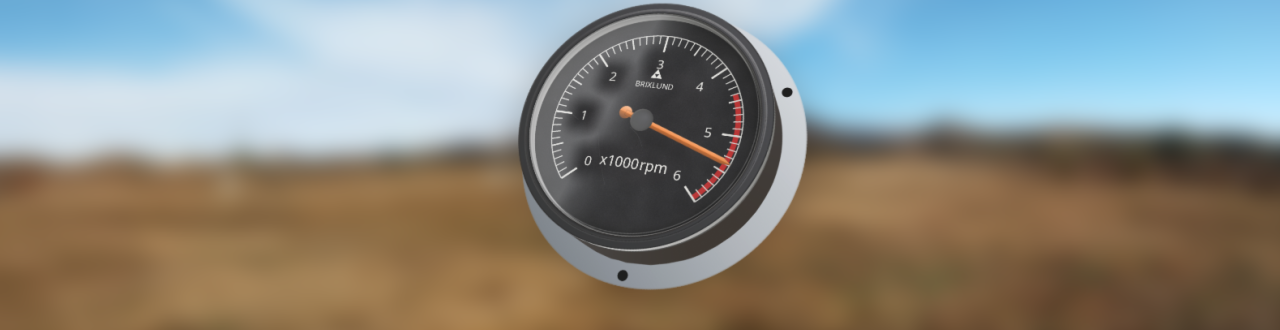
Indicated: 5400,rpm
